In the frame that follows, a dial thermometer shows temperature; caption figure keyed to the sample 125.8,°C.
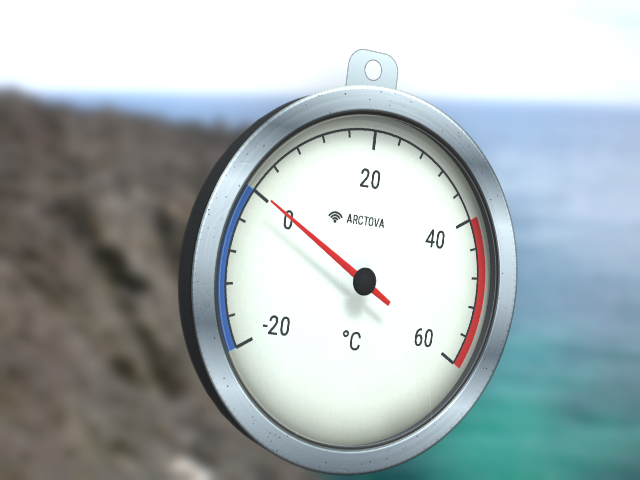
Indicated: 0,°C
